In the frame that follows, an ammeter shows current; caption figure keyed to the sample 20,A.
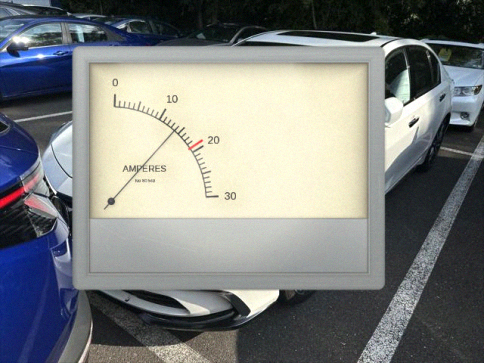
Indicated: 14,A
